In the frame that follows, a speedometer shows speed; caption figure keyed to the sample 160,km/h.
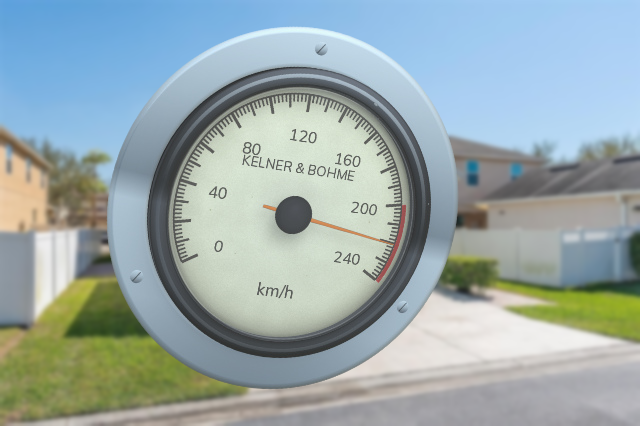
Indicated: 220,km/h
